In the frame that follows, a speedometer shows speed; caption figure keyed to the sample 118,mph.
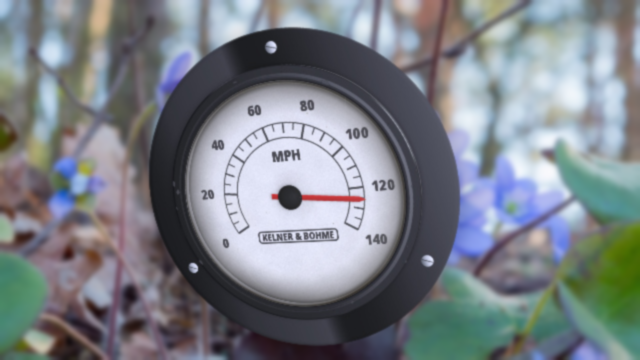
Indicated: 125,mph
